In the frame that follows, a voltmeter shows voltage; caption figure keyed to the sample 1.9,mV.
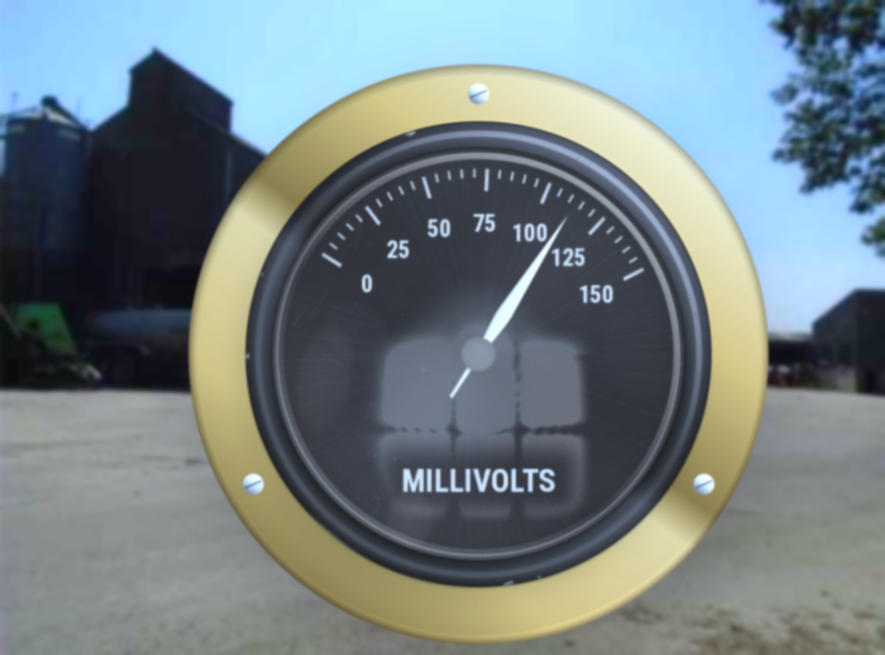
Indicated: 112.5,mV
